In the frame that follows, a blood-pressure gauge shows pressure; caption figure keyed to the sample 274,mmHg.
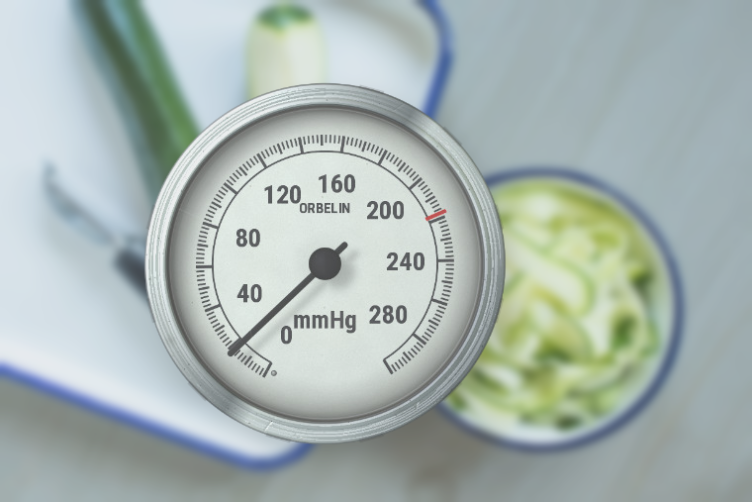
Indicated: 18,mmHg
